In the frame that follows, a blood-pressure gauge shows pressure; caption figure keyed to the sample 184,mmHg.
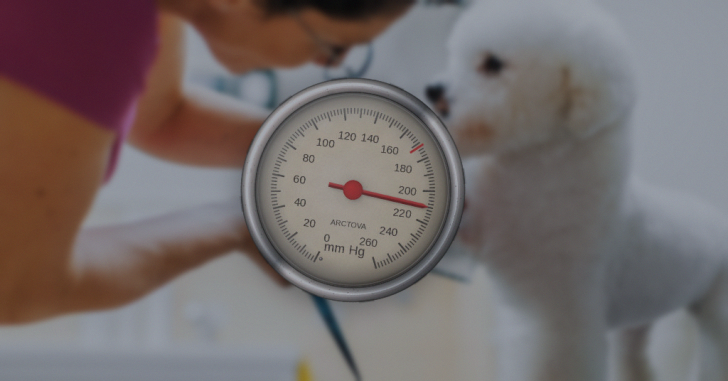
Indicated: 210,mmHg
